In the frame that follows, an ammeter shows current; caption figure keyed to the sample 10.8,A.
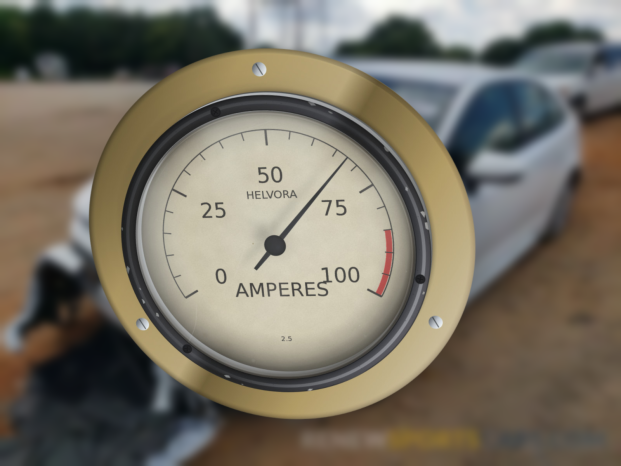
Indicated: 67.5,A
